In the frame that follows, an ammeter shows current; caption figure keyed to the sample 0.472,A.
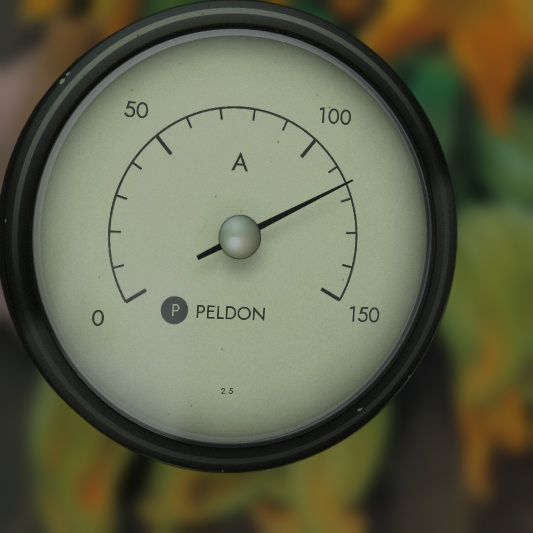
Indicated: 115,A
